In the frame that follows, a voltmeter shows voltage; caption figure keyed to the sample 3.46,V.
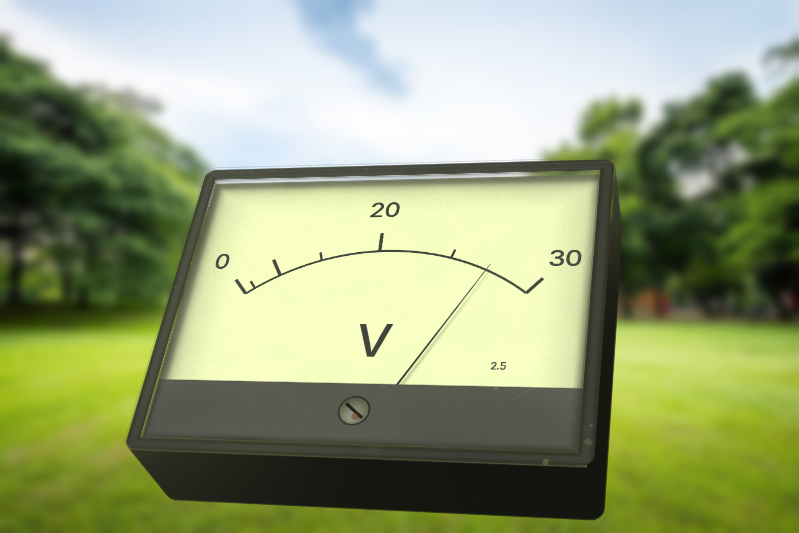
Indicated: 27.5,V
